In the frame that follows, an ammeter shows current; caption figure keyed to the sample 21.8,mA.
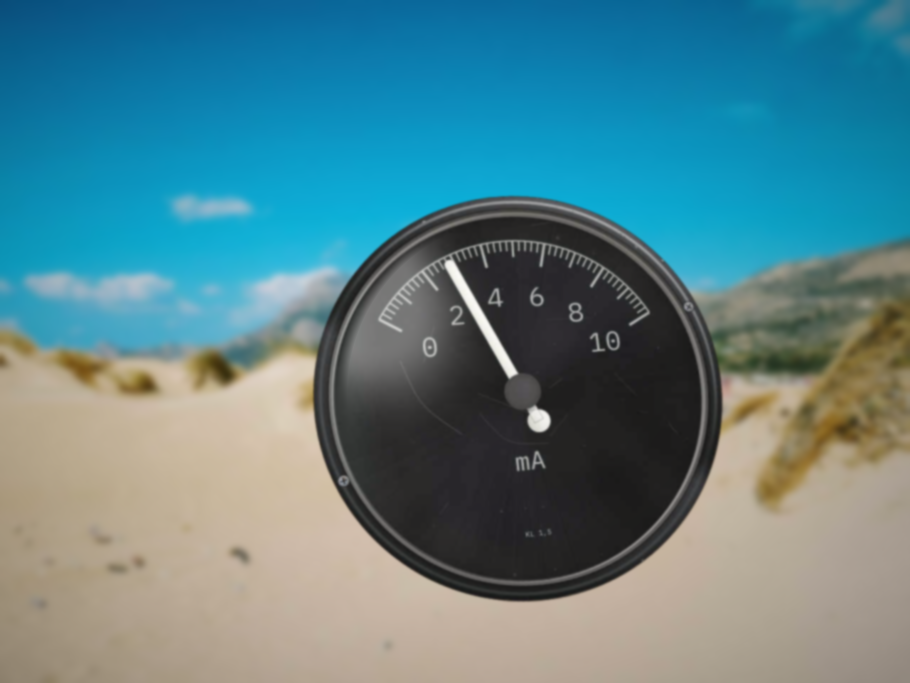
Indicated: 2.8,mA
